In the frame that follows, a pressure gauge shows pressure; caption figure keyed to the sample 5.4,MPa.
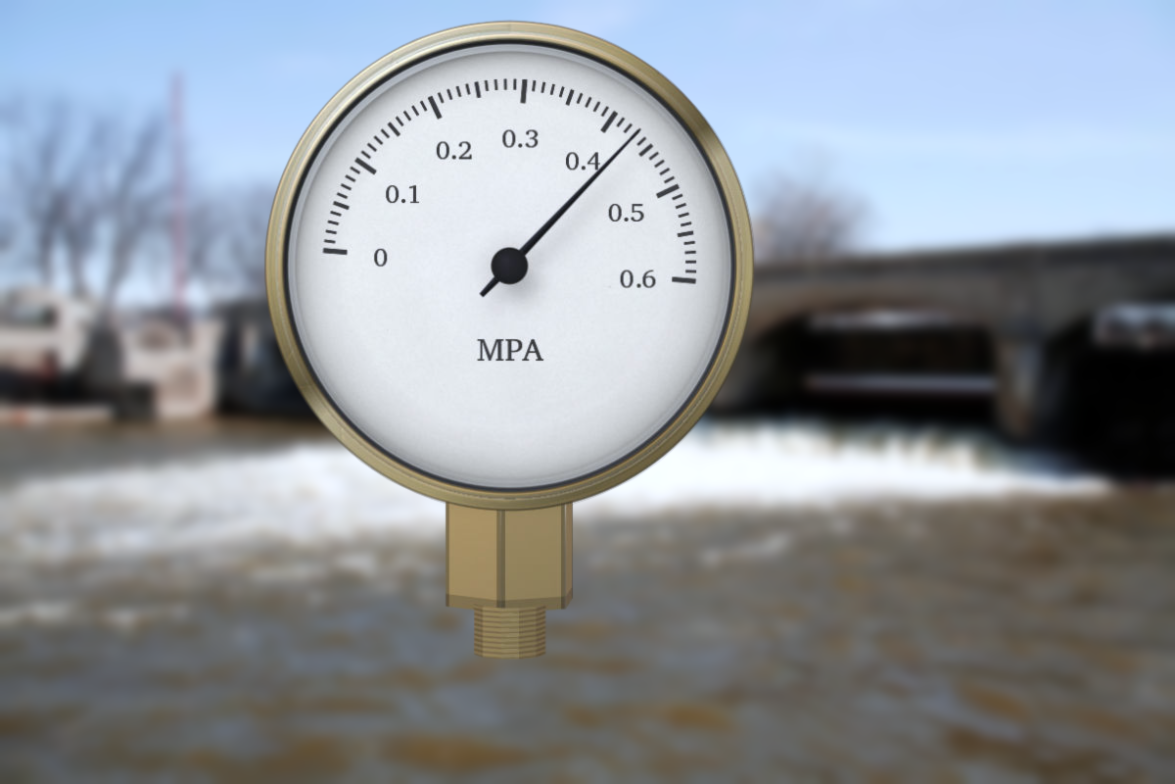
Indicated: 0.43,MPa
